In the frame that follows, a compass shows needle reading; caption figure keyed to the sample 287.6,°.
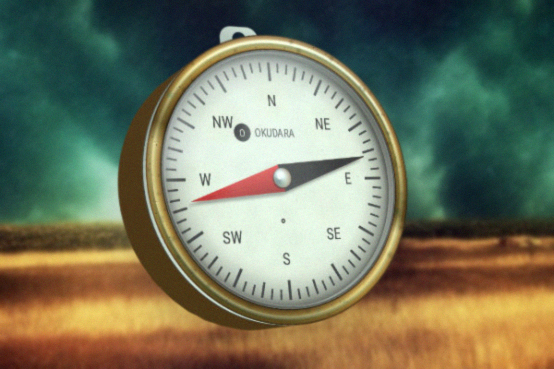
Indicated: 257.5,°
